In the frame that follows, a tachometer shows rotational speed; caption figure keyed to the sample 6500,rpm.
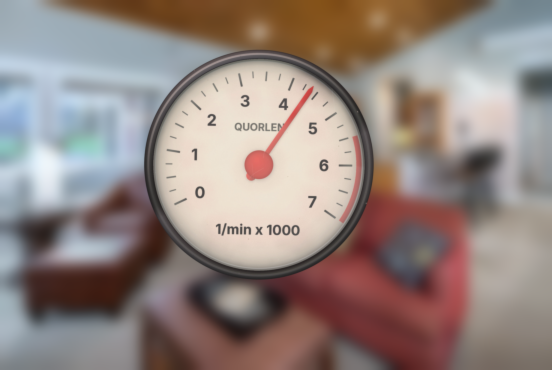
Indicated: 4375,rpm
